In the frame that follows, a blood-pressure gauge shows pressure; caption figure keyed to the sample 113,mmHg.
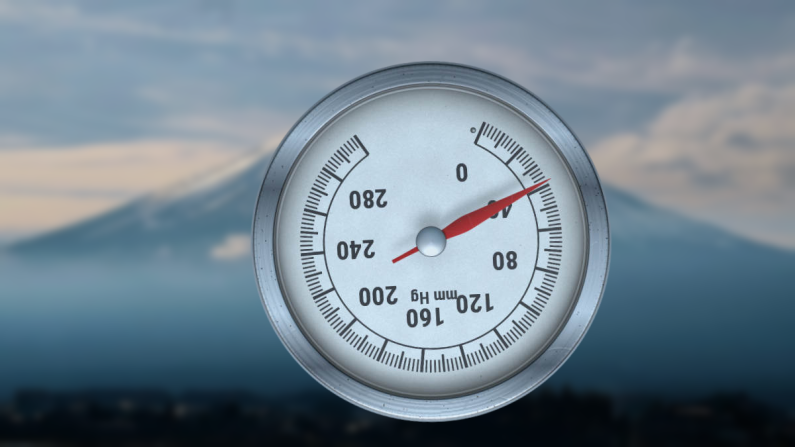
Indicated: 38,mmHg
